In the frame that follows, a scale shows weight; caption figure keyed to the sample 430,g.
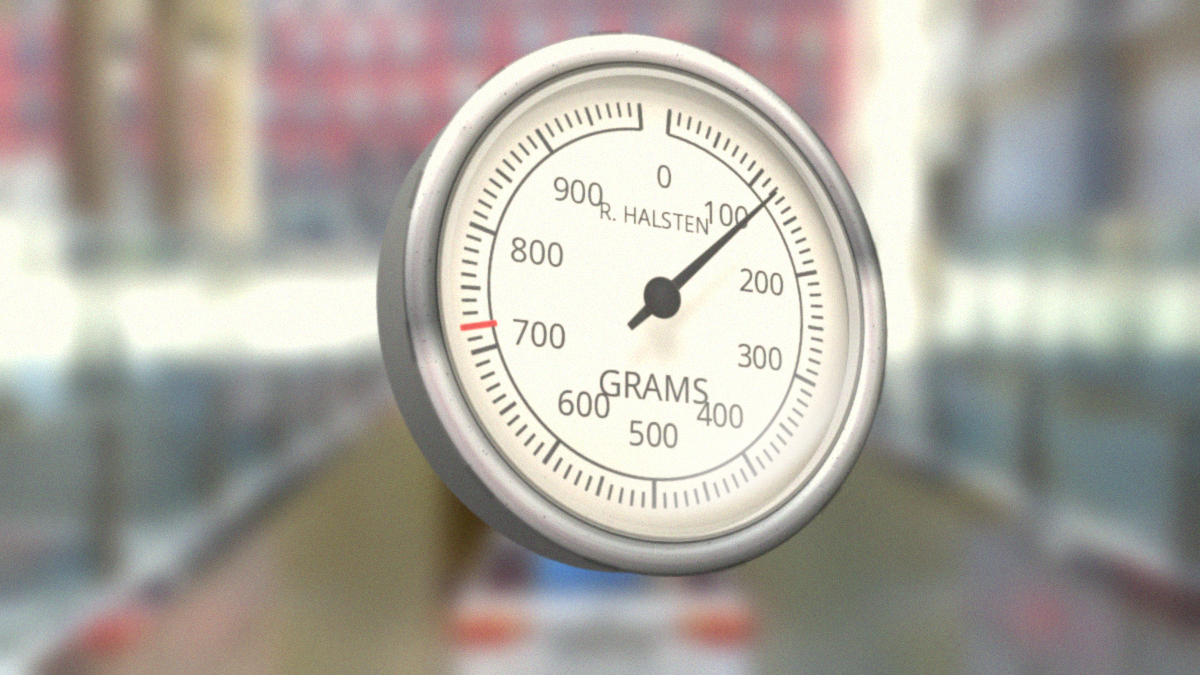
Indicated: 120,g
